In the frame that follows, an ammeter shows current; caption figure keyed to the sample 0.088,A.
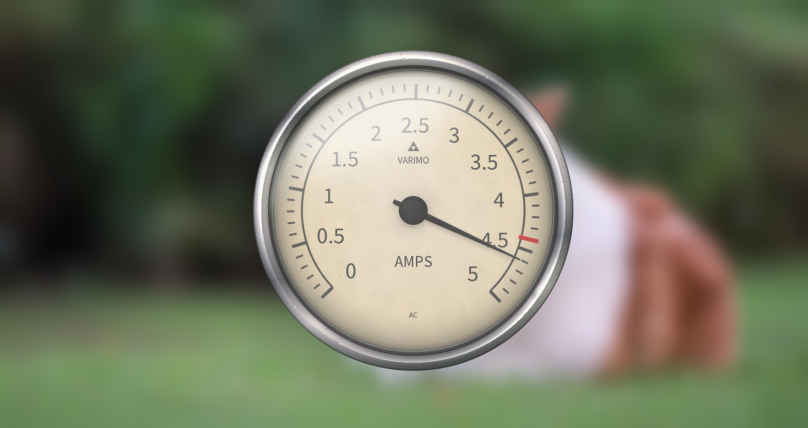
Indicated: 4.6,A
